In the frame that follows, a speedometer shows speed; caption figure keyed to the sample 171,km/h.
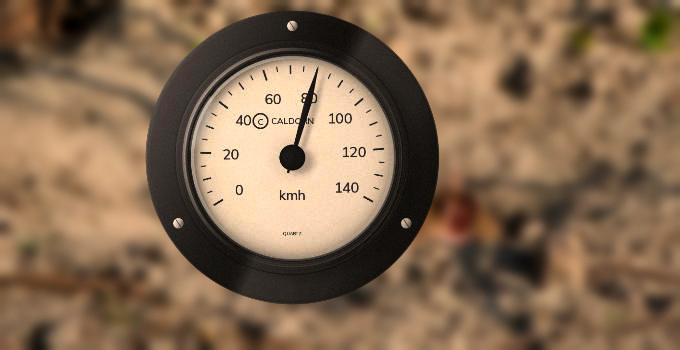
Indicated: 80,km/h
